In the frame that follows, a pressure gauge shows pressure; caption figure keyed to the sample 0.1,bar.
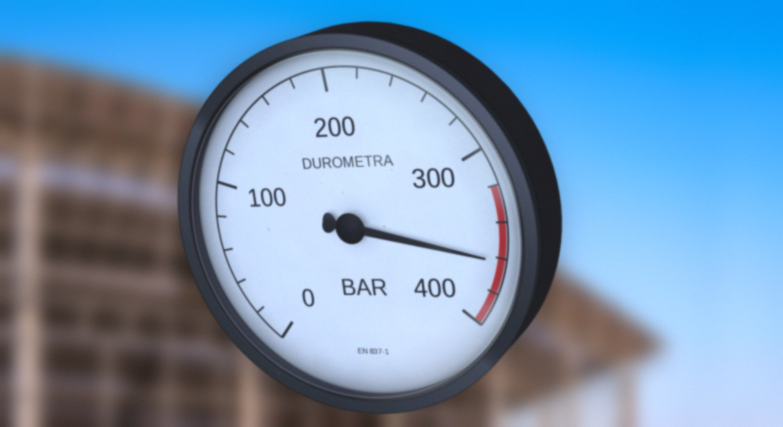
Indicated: 360,bar
